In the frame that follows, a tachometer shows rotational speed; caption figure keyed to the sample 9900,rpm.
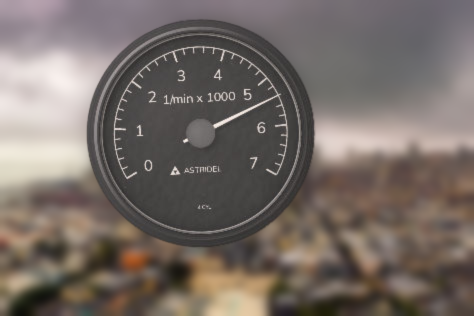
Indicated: 5400,rpm
